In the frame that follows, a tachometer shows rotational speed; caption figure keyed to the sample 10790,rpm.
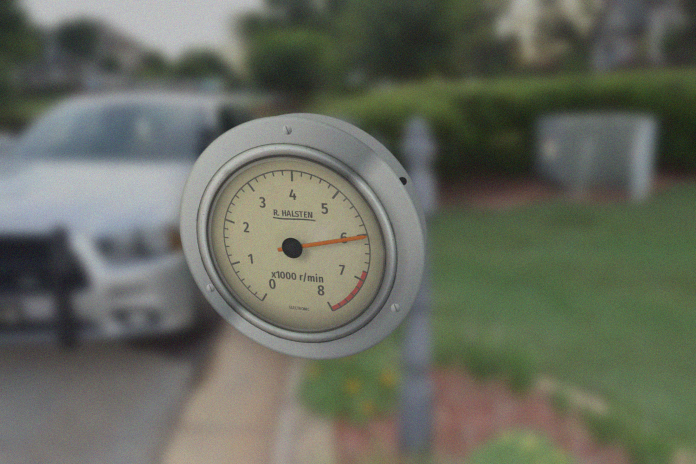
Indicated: 6000,rpm
